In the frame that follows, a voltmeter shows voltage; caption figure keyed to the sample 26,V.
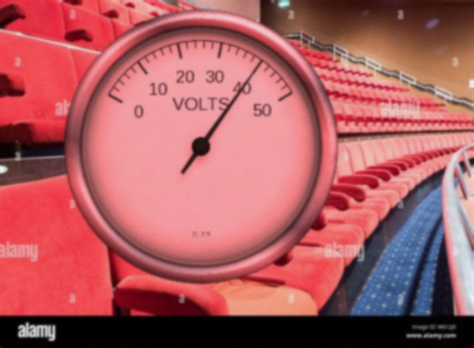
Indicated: 40,V
